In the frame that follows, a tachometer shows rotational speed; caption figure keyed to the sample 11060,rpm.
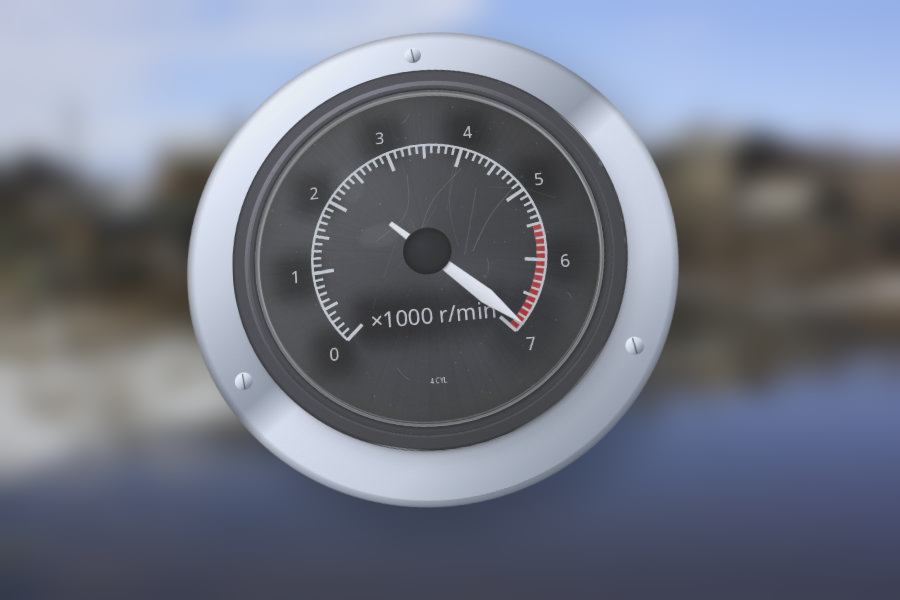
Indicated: 6900,rpm
